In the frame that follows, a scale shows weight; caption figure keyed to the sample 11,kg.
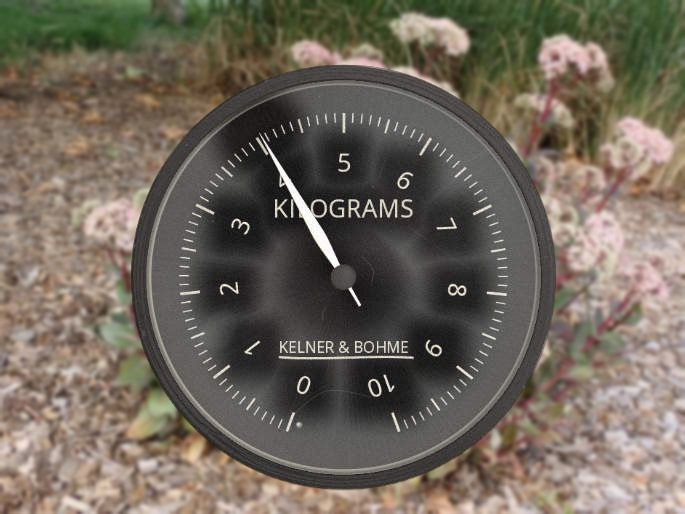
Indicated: 4.05,kg
